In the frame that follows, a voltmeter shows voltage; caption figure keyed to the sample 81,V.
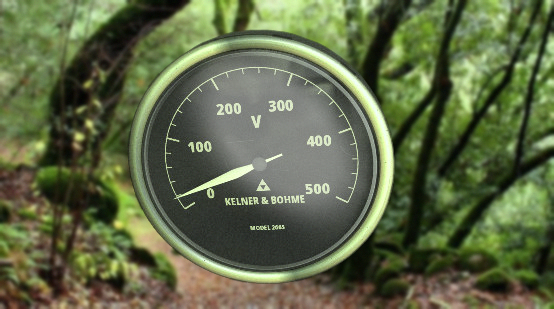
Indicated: 20,V
